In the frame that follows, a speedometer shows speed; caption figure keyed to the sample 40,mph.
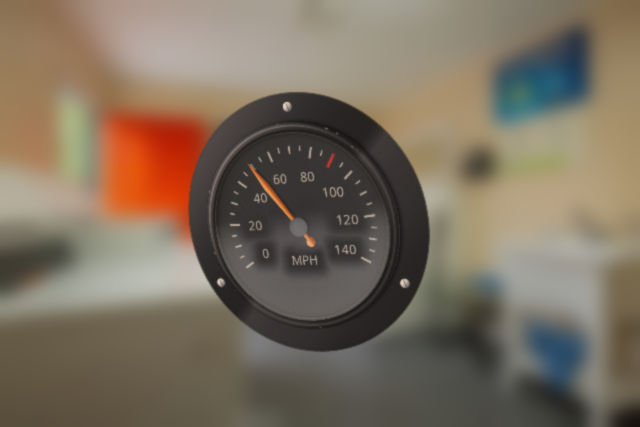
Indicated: 50,mph
